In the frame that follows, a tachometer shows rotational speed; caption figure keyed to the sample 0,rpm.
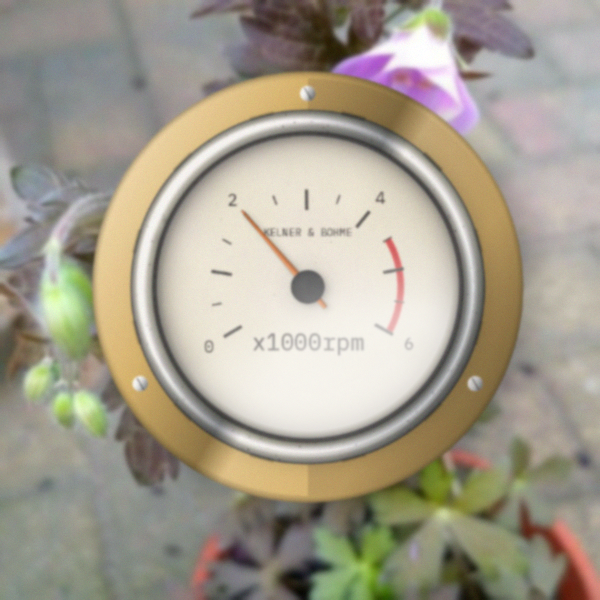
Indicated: 2000,rpm
